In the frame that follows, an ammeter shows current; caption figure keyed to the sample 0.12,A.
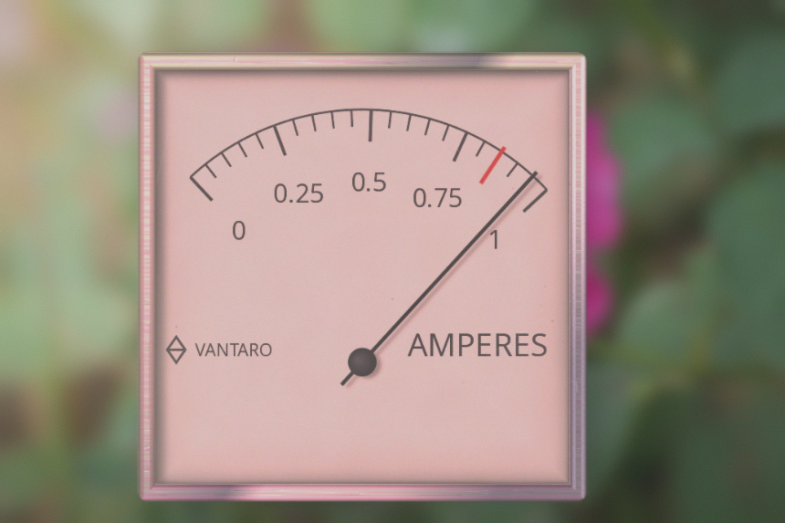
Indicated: 0.95,A
